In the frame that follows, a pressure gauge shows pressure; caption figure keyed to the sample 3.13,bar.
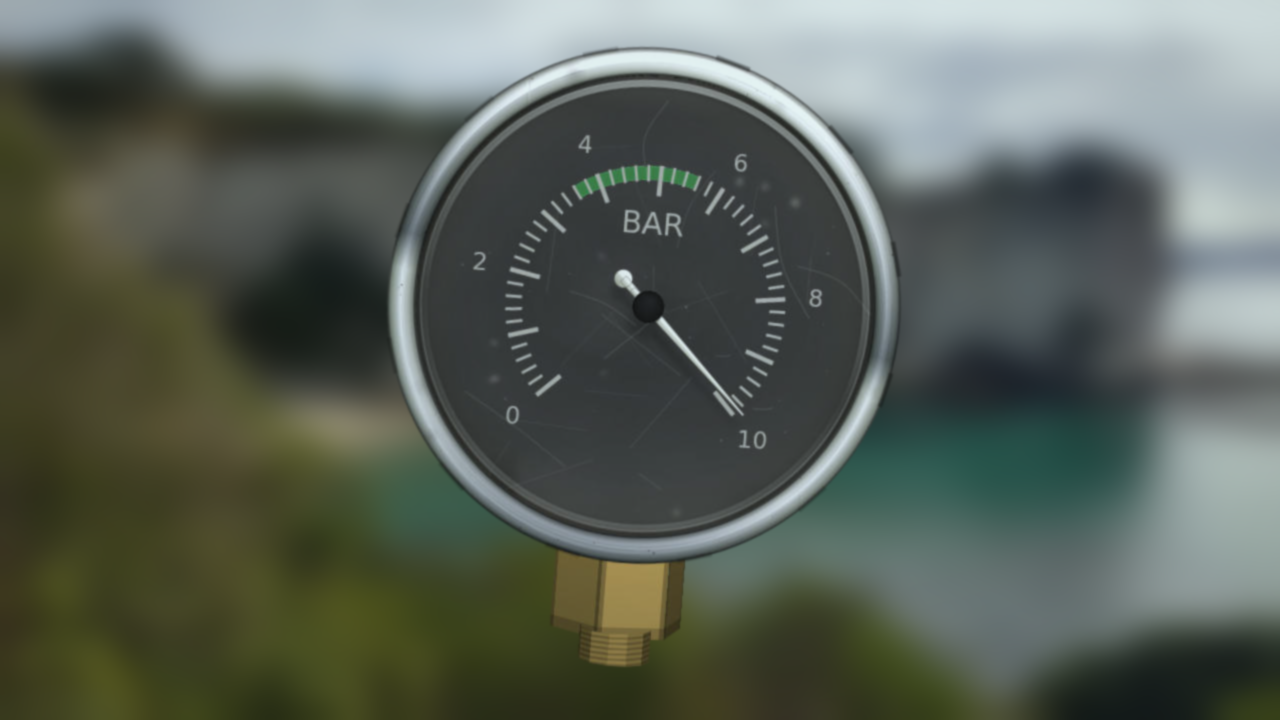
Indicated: 9.9,bar
